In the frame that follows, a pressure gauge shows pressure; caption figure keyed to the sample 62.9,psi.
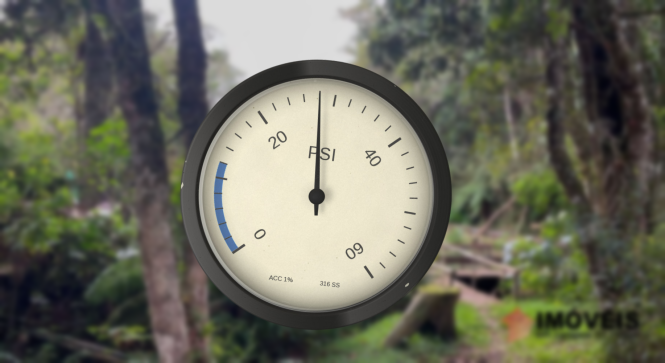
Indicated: 28,psi
